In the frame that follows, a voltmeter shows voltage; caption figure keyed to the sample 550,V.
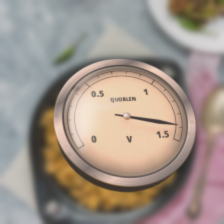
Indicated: 1.4,V
